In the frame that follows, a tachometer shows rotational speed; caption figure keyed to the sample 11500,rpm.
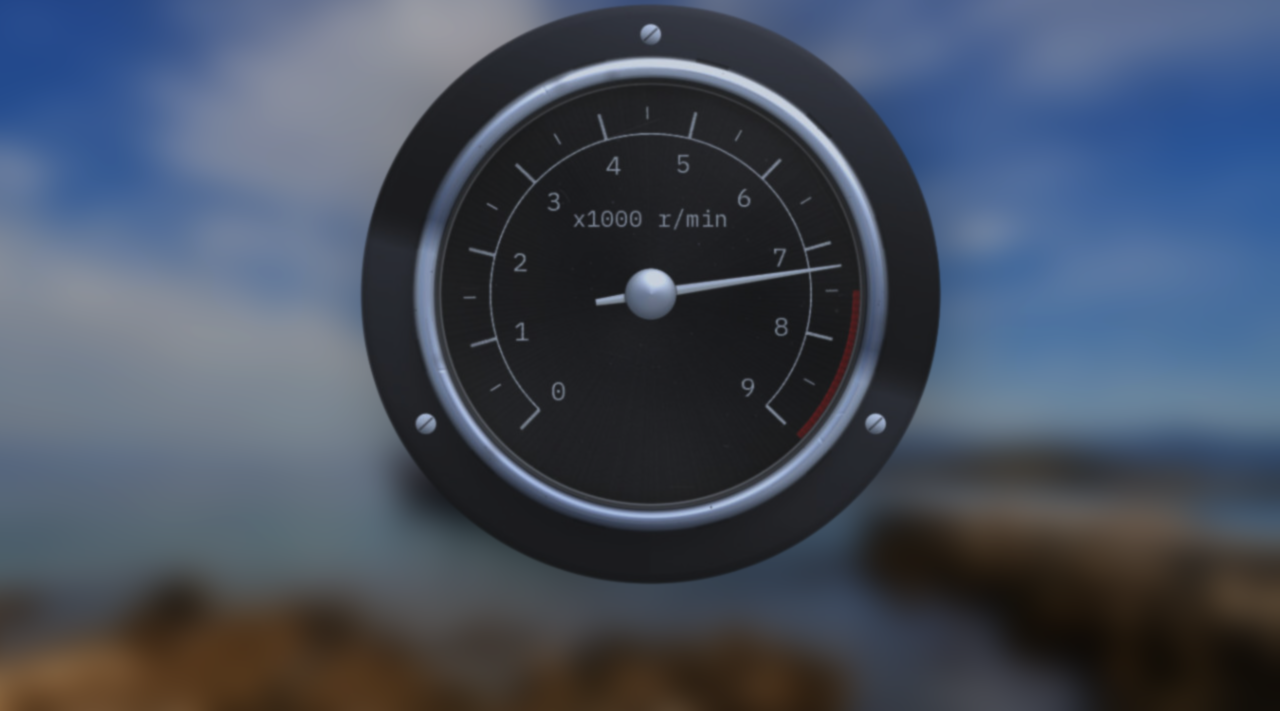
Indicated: 7250,rpm
